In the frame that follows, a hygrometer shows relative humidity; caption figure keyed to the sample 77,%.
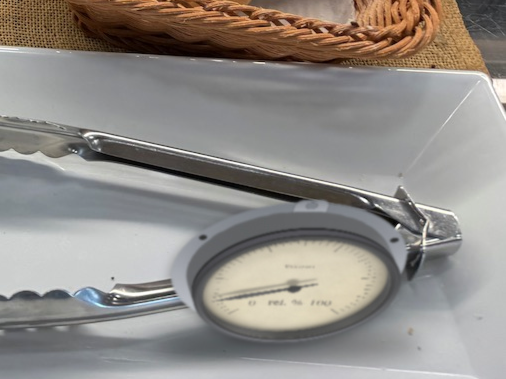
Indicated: 10,%
